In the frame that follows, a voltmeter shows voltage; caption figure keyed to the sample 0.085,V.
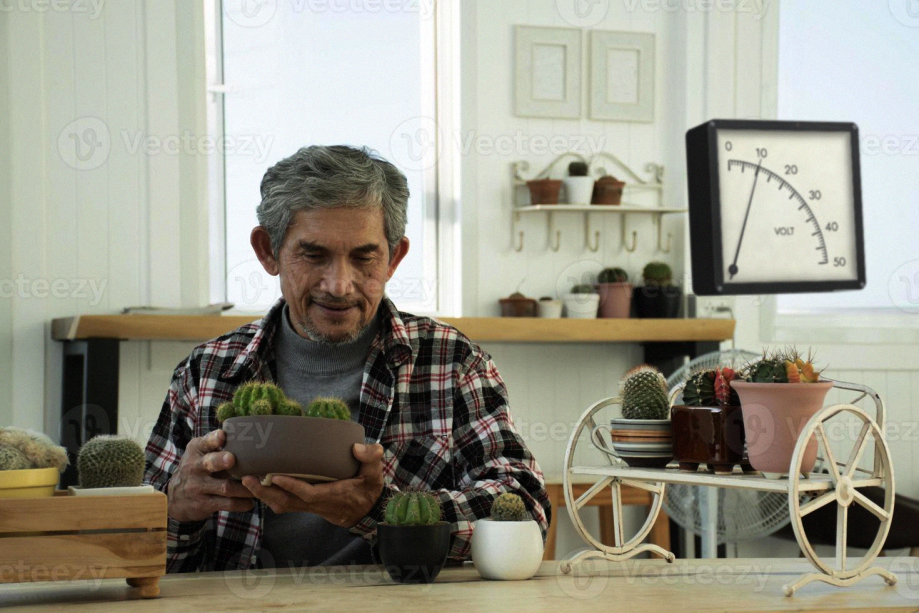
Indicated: 10,V
